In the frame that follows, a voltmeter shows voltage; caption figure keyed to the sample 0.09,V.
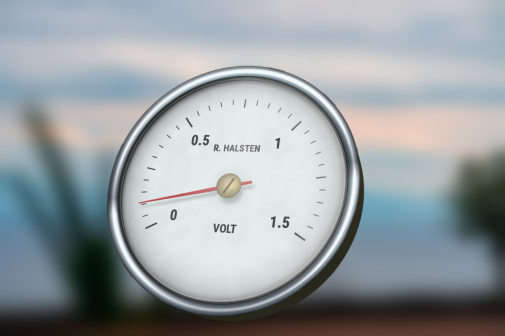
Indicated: 0.1,V
